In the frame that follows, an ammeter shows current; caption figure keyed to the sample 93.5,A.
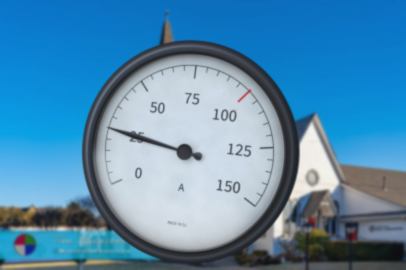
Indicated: 25,A
